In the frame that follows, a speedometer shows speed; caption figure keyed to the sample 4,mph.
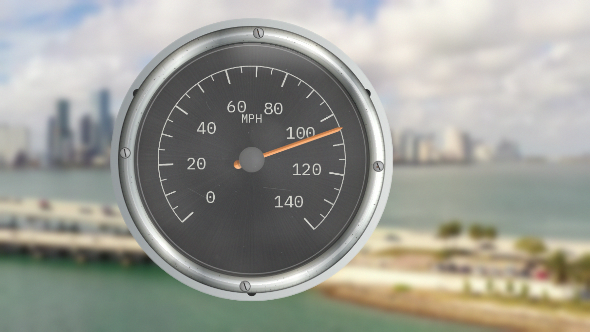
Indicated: 105,mph
